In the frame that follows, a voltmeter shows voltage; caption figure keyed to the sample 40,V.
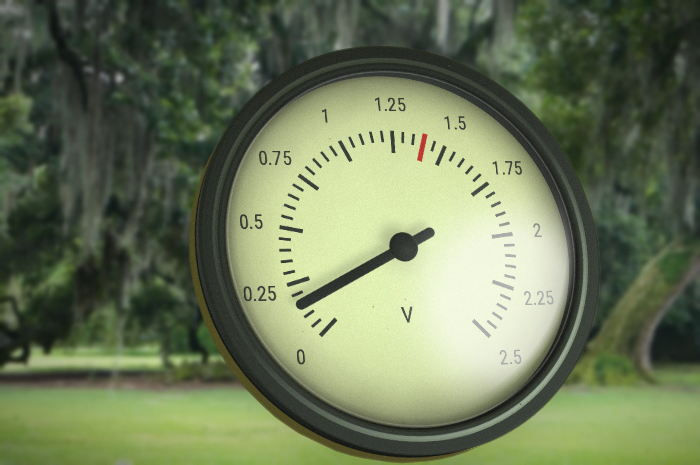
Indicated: 0.15,V
